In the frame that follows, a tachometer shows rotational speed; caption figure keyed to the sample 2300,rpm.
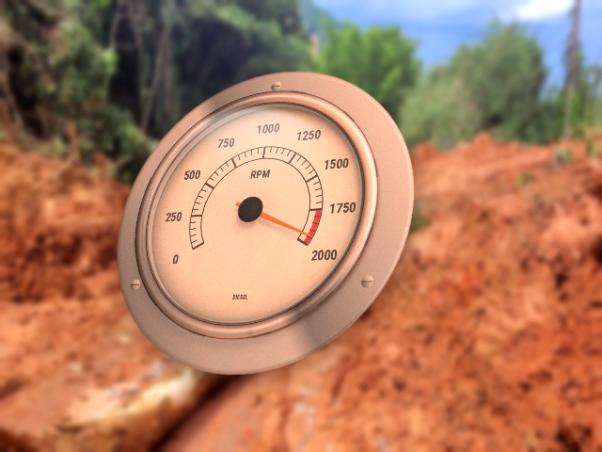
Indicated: 1950,rpm
